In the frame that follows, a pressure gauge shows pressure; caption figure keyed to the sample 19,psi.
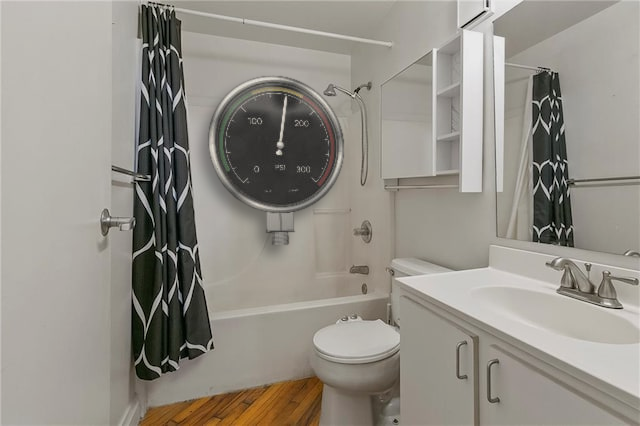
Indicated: 160,psi
